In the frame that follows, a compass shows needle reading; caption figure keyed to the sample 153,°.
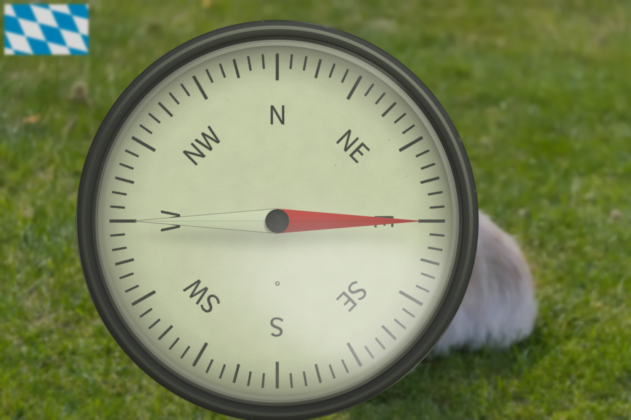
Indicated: 90,°
